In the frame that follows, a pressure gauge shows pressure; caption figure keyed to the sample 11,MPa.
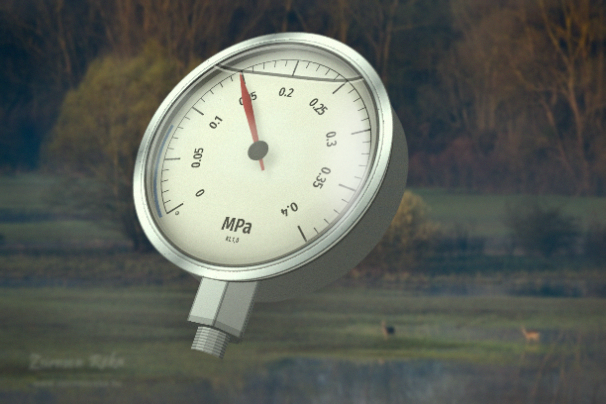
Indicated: 0.15,MPa
